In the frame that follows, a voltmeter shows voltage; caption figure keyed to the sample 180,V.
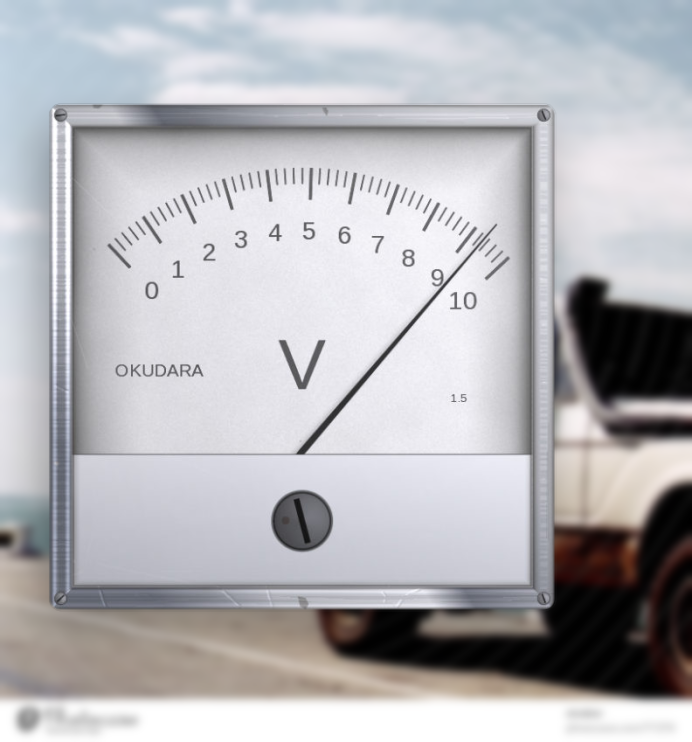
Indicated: 9.3,V
